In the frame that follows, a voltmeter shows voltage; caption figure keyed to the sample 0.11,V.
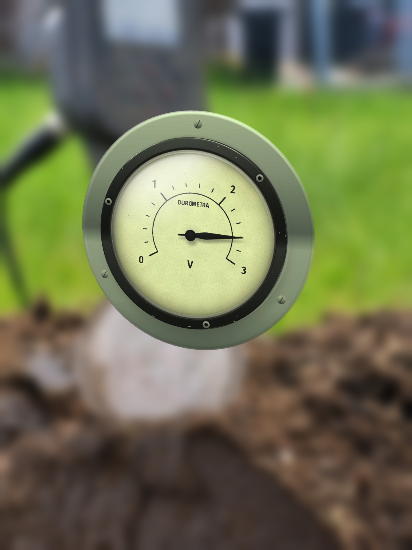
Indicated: 2.6,V
